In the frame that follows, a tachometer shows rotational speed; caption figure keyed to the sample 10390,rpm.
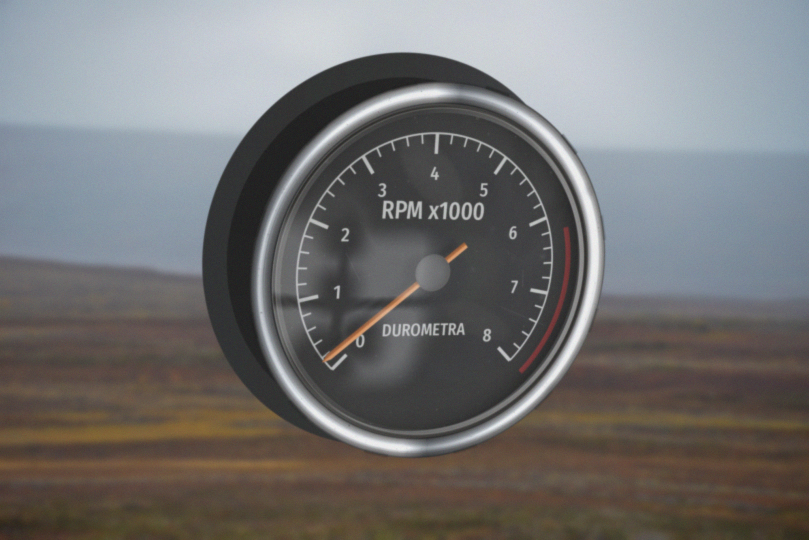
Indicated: 200,rpm
